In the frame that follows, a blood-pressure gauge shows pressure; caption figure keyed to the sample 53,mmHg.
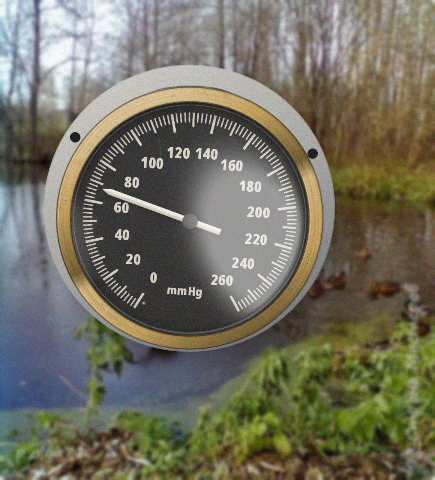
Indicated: 68,mmHg
